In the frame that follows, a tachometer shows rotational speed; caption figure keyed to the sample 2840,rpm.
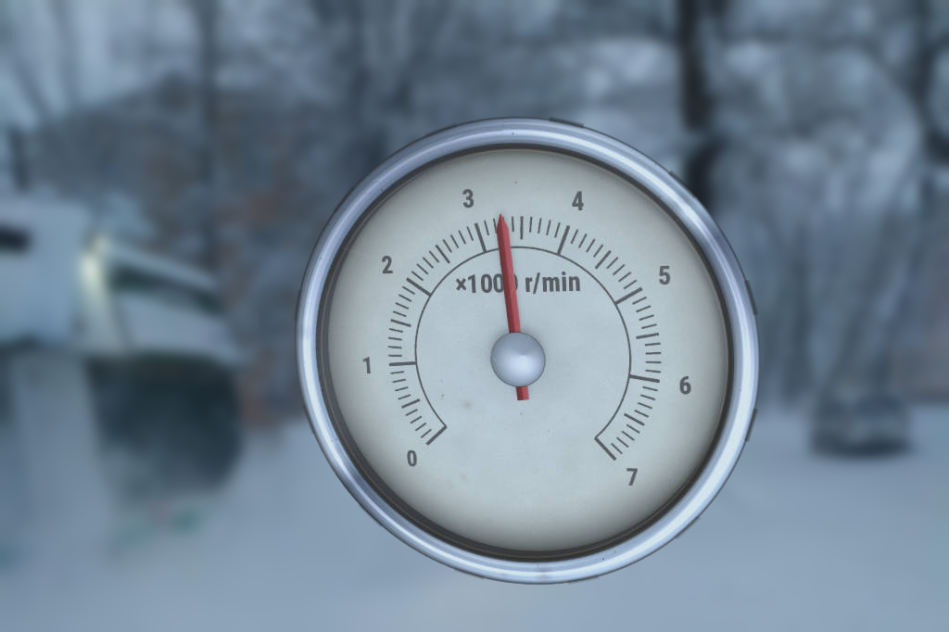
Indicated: 3300,rpm
